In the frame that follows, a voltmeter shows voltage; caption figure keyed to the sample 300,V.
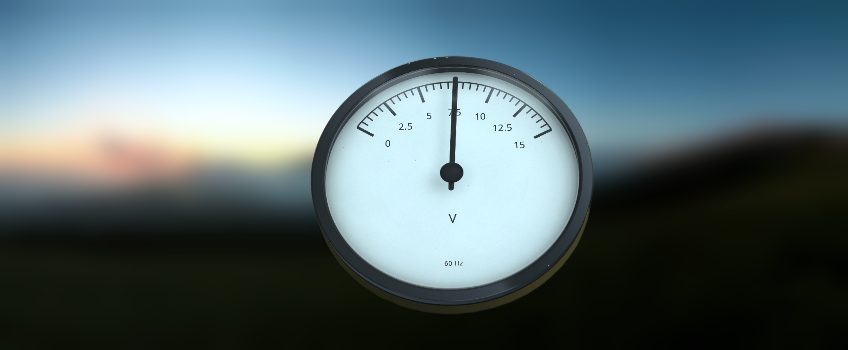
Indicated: 7.5,V
